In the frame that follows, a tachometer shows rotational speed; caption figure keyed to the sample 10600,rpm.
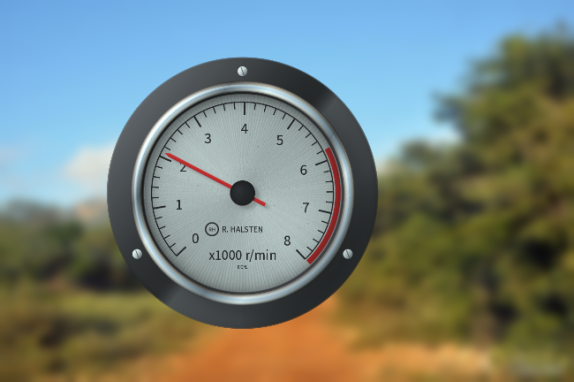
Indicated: 2100,rpm
